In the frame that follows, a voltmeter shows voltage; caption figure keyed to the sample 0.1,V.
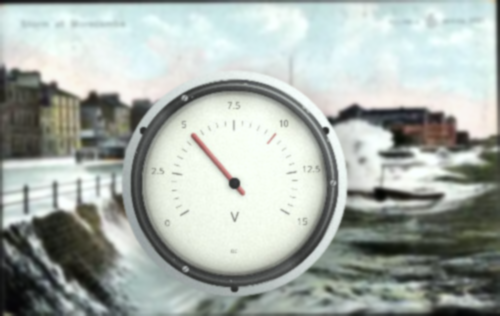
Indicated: 5,V
